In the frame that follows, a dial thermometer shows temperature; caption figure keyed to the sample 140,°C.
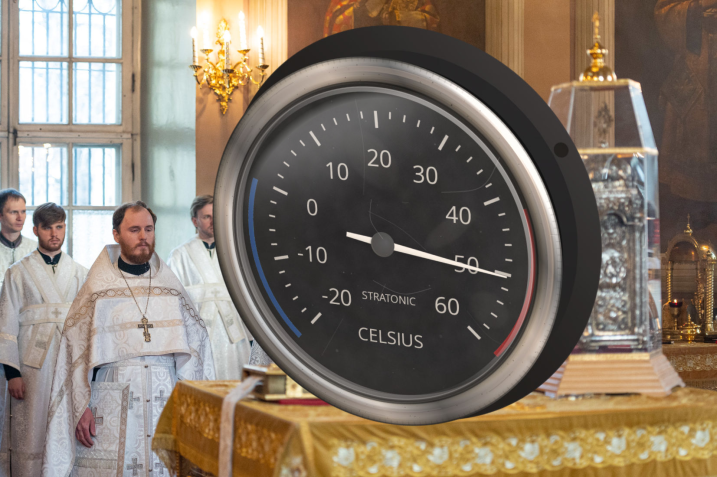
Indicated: 50,°C
